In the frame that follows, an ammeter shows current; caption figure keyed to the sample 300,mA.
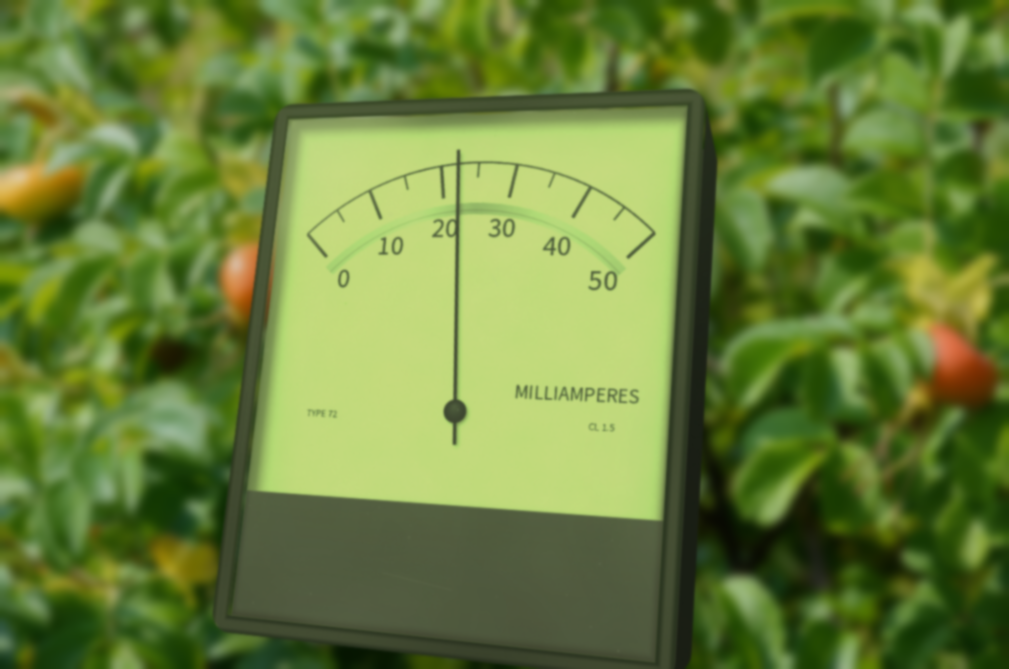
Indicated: 22.5,mA
